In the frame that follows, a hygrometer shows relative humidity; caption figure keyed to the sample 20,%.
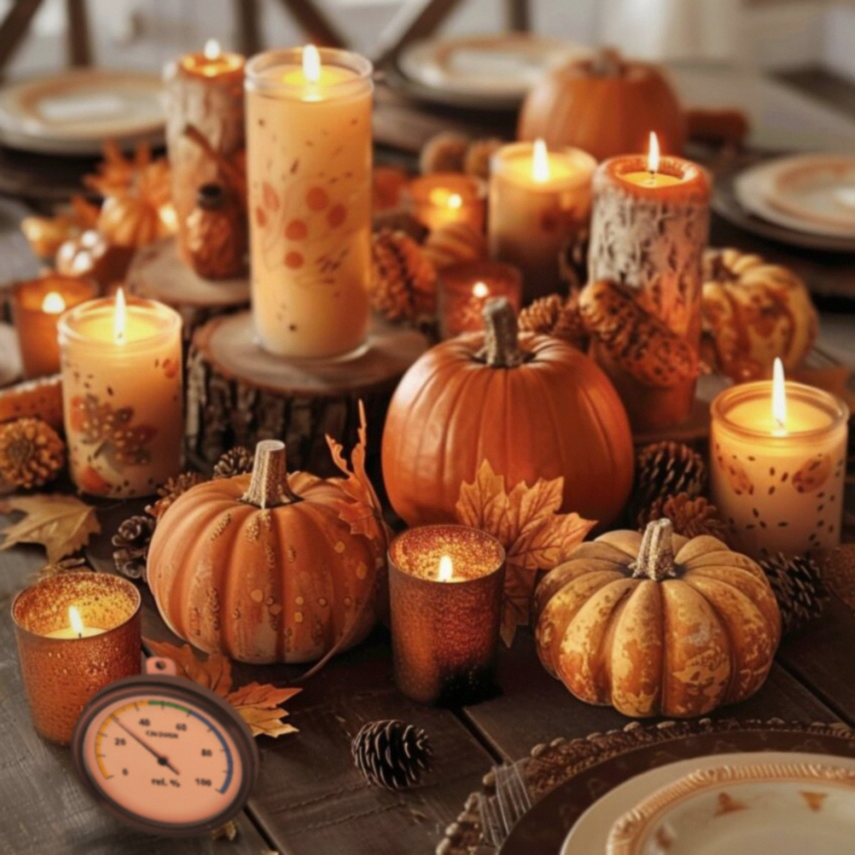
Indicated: 30,%
